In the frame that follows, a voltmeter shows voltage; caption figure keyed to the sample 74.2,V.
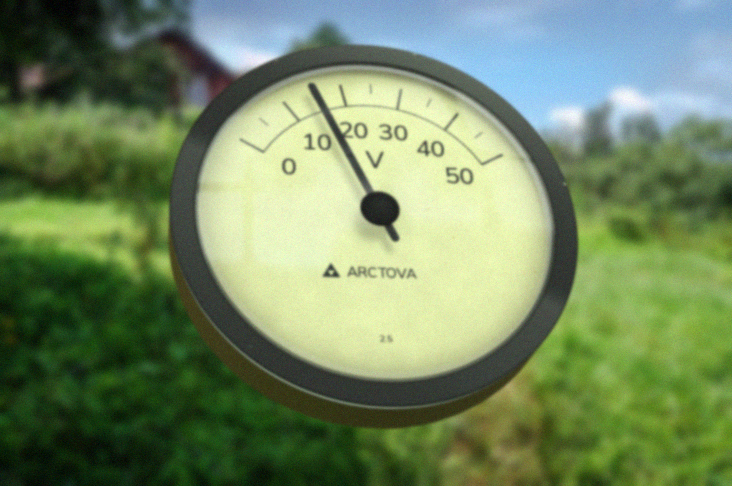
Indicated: 15,V
